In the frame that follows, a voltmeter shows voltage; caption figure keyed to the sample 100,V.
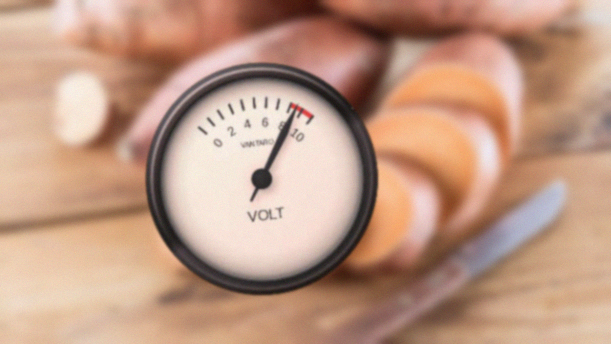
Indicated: 8.5,V
